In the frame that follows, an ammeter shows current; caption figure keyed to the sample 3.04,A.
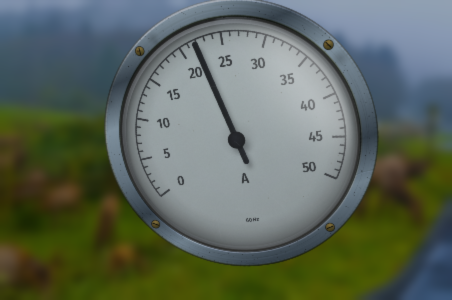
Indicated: 22,A
